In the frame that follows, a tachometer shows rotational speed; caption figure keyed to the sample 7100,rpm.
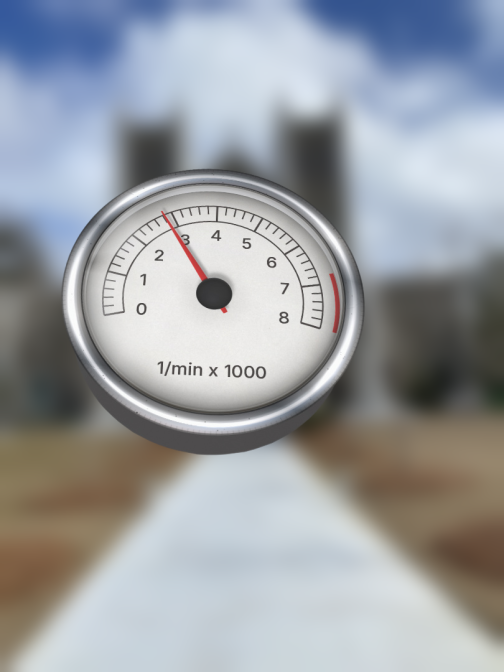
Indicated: 2800,rpm
